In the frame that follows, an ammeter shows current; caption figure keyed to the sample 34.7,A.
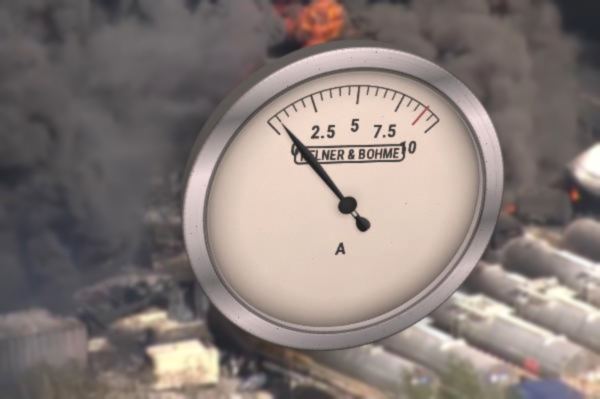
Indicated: 0.5,A
